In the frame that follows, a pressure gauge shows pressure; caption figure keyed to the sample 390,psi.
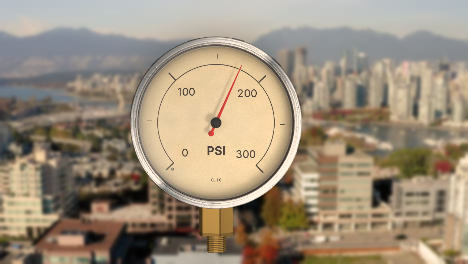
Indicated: 175,psi
